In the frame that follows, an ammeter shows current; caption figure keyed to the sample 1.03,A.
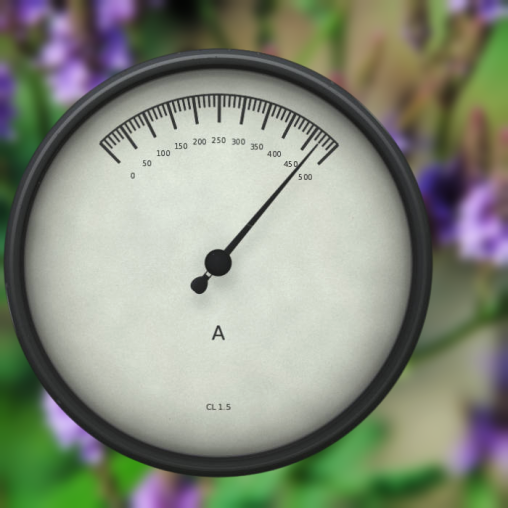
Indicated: 470,A
